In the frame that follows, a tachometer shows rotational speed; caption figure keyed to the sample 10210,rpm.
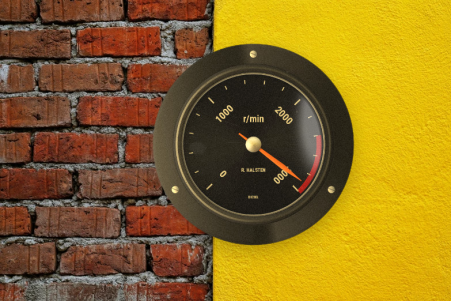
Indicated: 2900,rpm
